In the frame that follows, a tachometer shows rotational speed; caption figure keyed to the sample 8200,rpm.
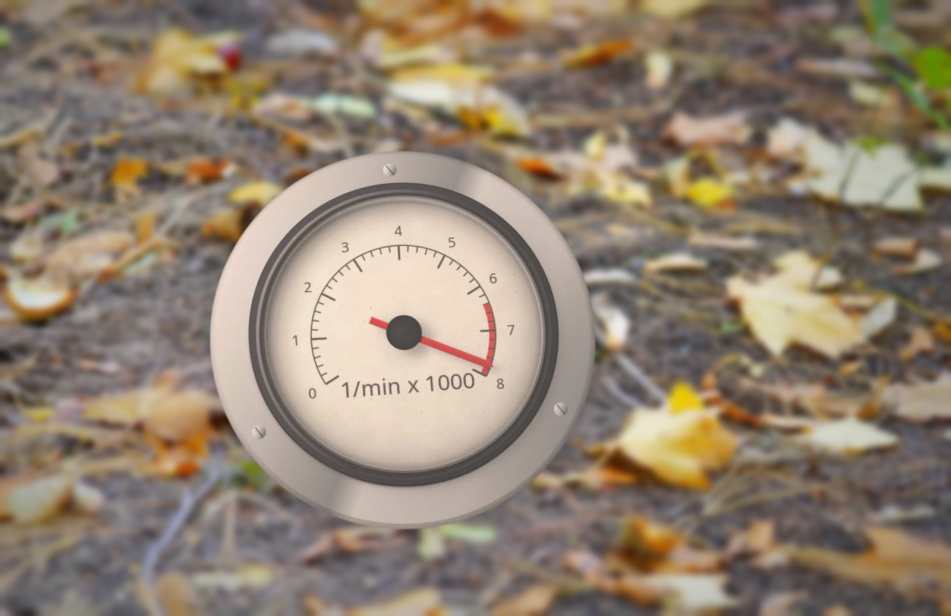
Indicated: 7800,rpm
